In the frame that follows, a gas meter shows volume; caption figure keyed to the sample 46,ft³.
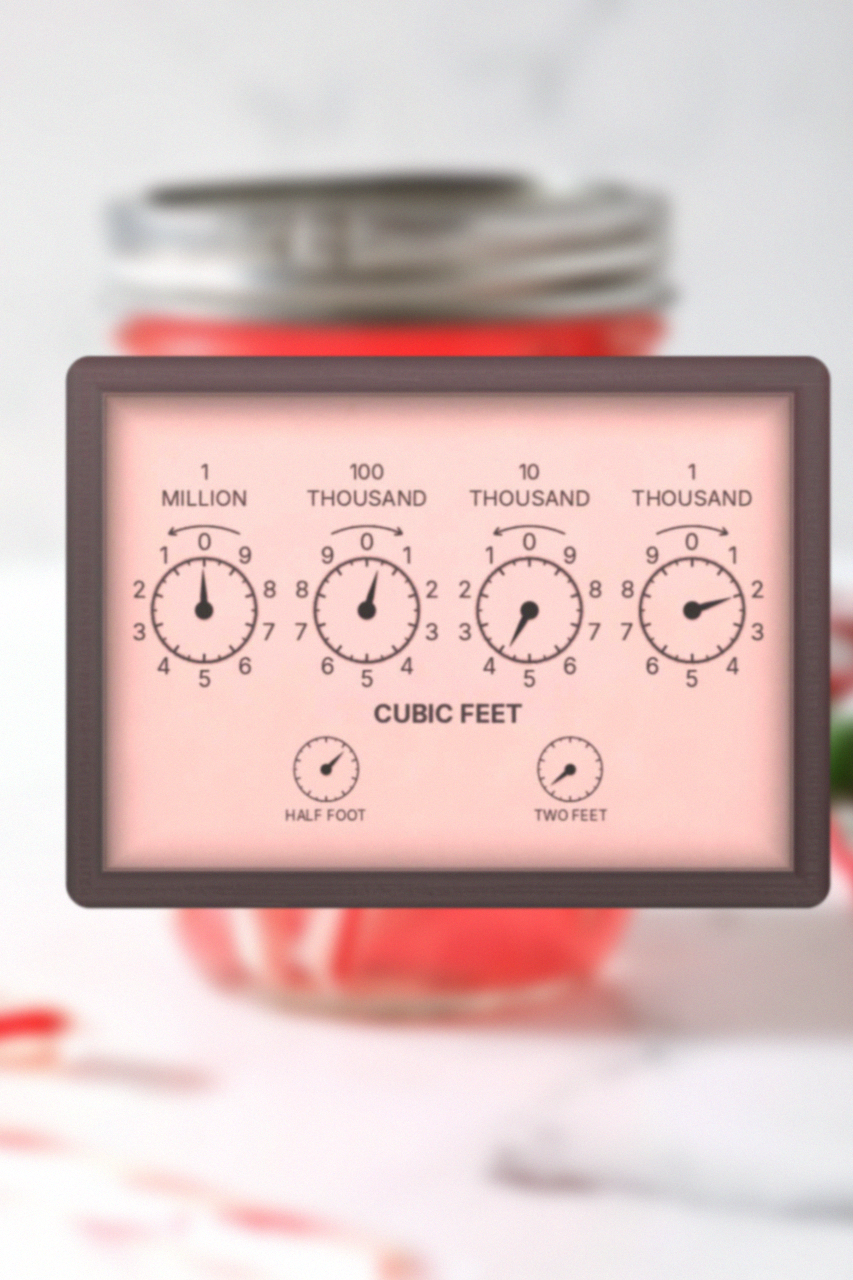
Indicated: 4200,ft³
